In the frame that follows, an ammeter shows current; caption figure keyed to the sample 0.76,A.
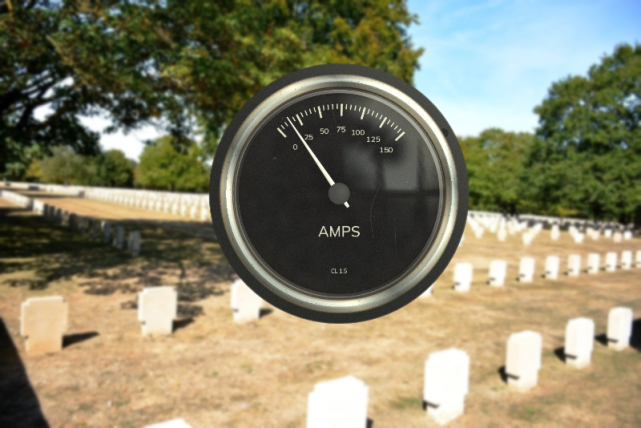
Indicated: 15,A
